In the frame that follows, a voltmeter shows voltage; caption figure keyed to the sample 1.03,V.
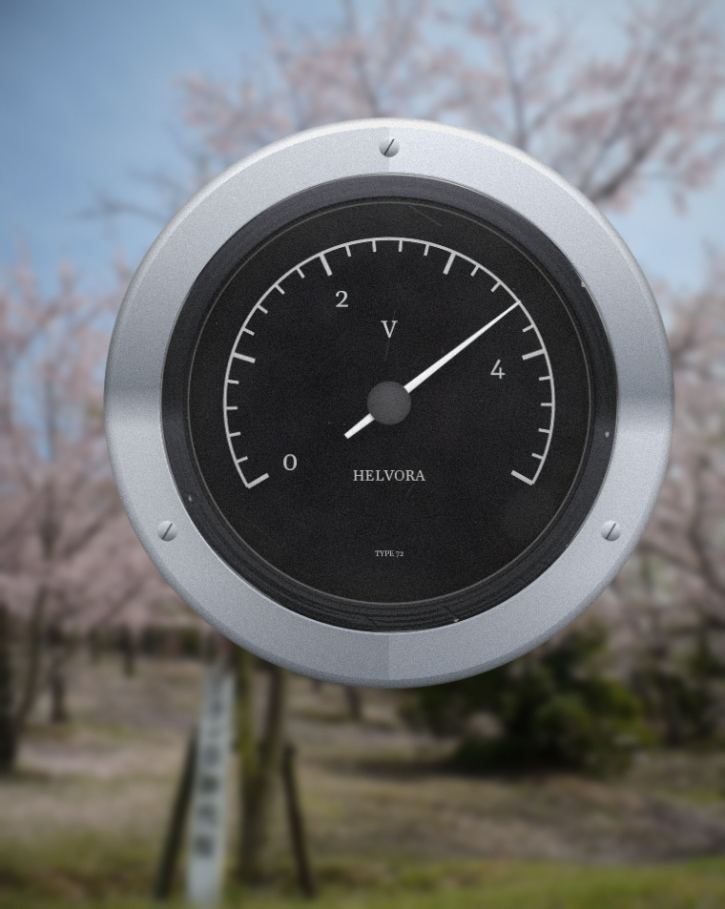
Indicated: 3.6,V
